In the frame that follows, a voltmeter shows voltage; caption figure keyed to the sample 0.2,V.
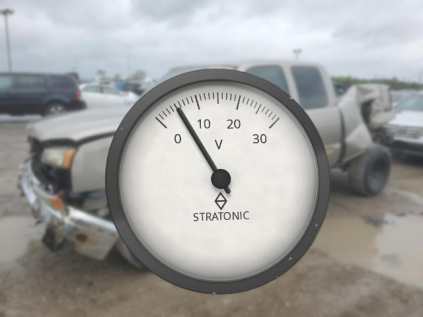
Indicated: 5,V
